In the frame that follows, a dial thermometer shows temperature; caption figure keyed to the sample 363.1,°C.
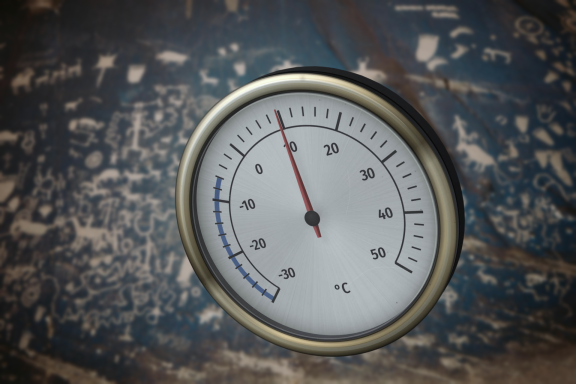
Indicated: 10,°C
